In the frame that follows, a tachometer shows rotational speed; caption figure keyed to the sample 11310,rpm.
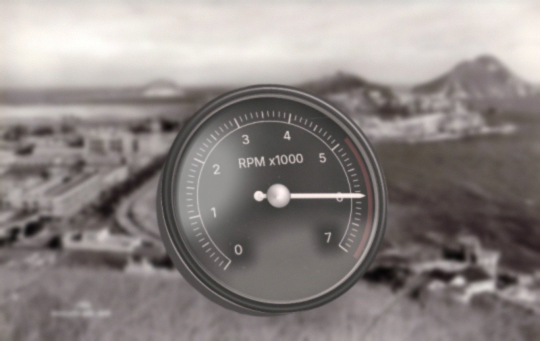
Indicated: 6000,rpm
